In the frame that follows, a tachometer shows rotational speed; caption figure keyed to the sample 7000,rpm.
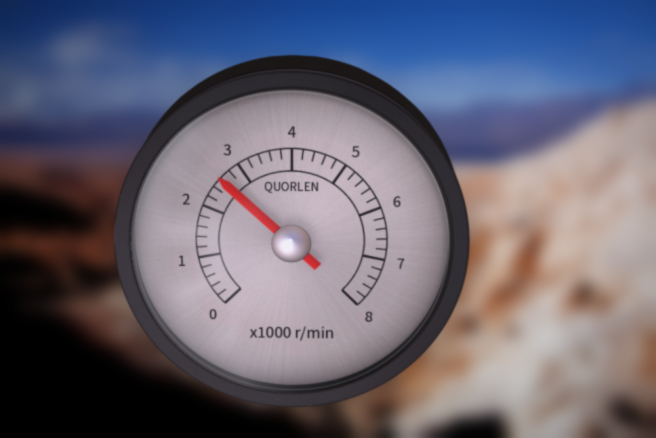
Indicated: 2600,rpm
